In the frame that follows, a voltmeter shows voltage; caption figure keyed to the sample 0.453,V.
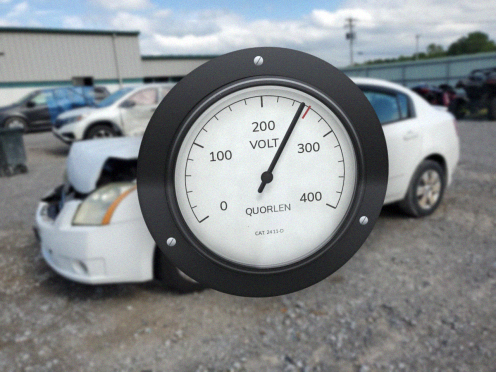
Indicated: 250,V
